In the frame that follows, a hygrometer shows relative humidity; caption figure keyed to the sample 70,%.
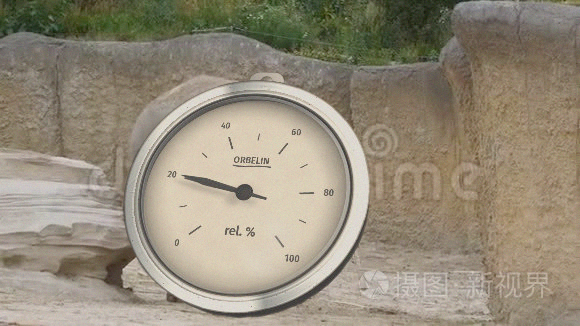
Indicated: 20,%
